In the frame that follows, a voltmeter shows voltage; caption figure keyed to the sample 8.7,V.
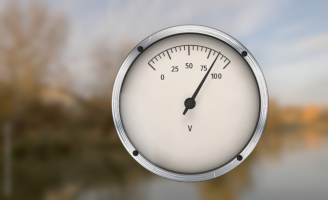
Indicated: 85,V
